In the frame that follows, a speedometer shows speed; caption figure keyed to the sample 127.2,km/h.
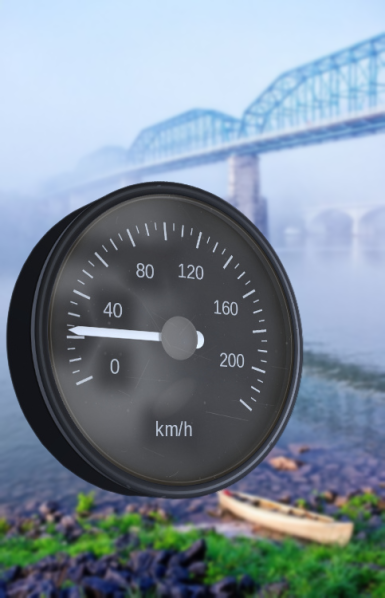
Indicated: 22.5,km/h
